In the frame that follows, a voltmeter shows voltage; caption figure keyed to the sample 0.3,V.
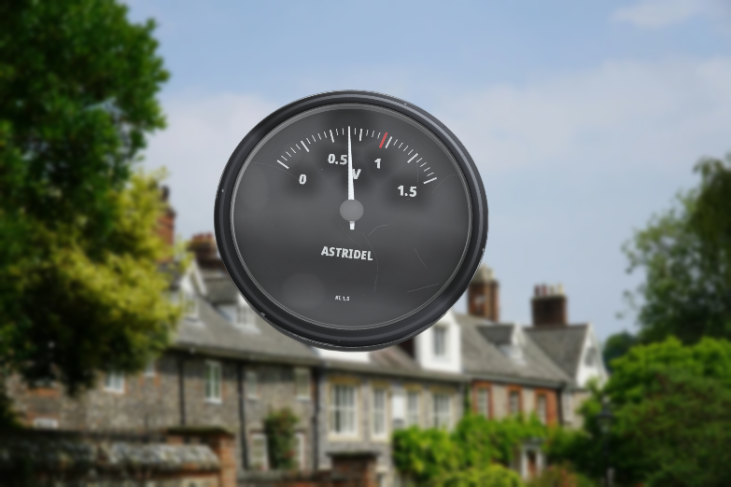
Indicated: 0.65,V
